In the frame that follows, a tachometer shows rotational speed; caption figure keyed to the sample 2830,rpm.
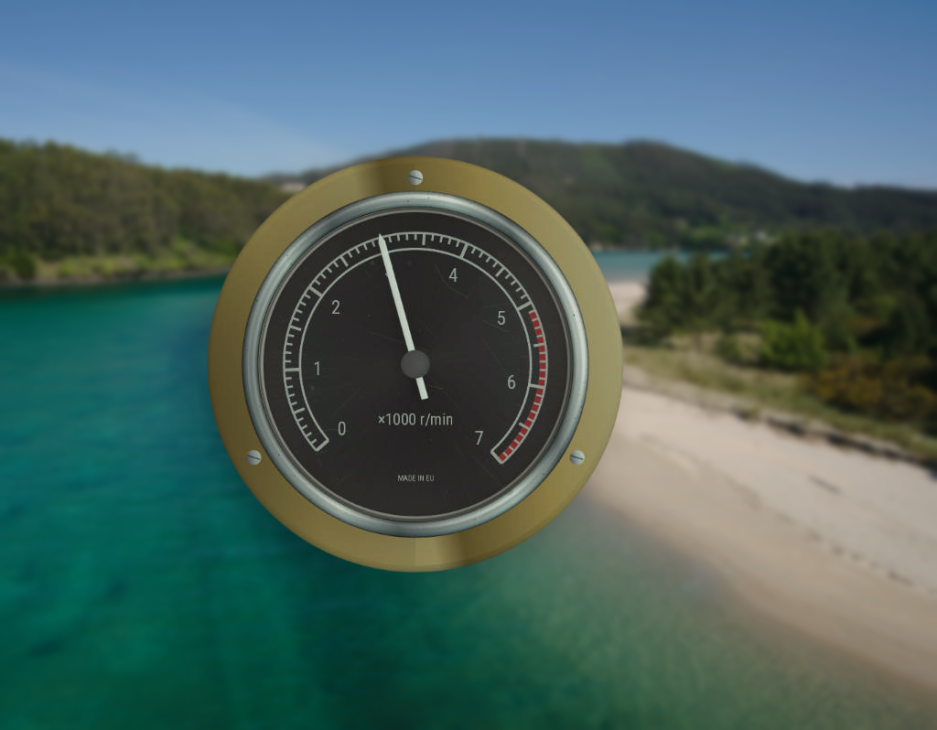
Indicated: 3000,rpm
